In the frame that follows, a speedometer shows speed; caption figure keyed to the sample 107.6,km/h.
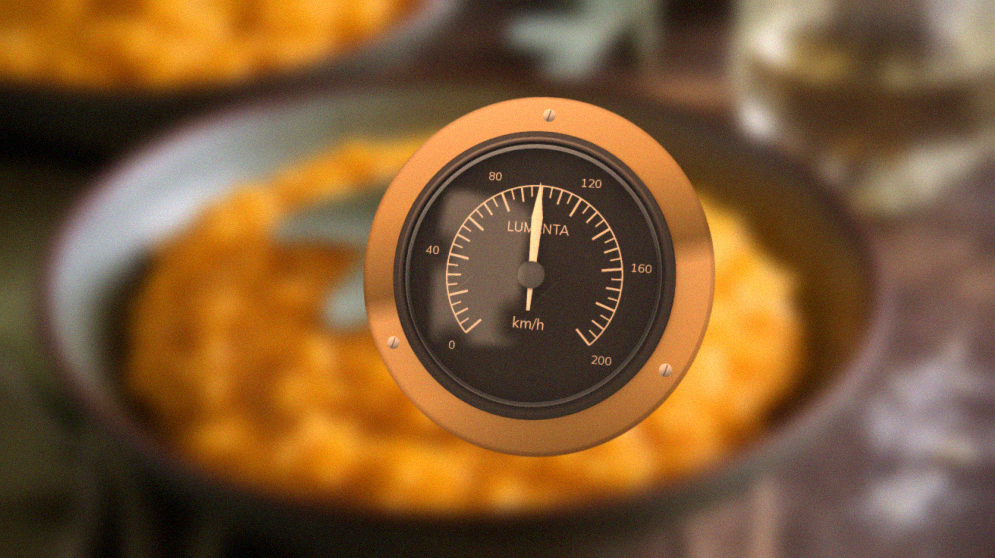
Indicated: 100,km/h
